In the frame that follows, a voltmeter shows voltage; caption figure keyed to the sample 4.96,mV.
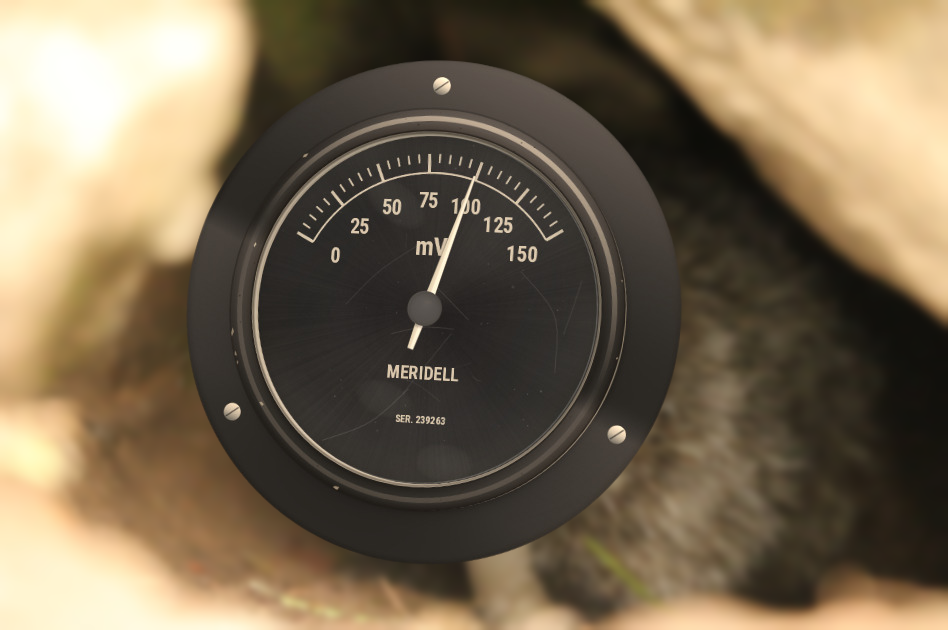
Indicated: 100,mV
